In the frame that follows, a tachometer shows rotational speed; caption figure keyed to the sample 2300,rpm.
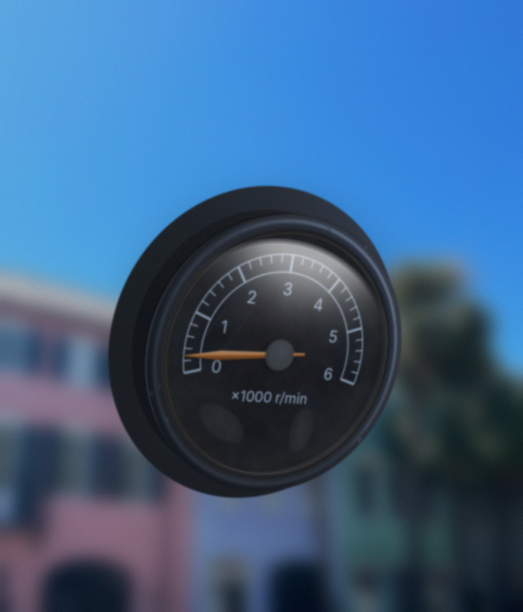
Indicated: 300,rpm
